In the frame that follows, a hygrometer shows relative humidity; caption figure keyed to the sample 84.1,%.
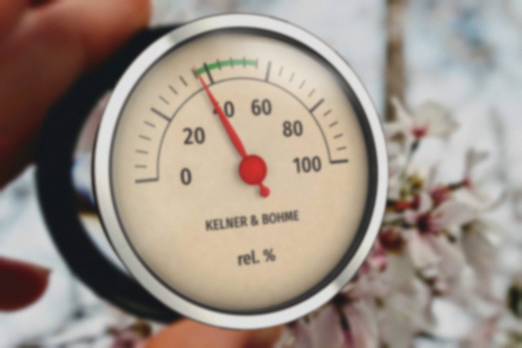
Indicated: 36,%
